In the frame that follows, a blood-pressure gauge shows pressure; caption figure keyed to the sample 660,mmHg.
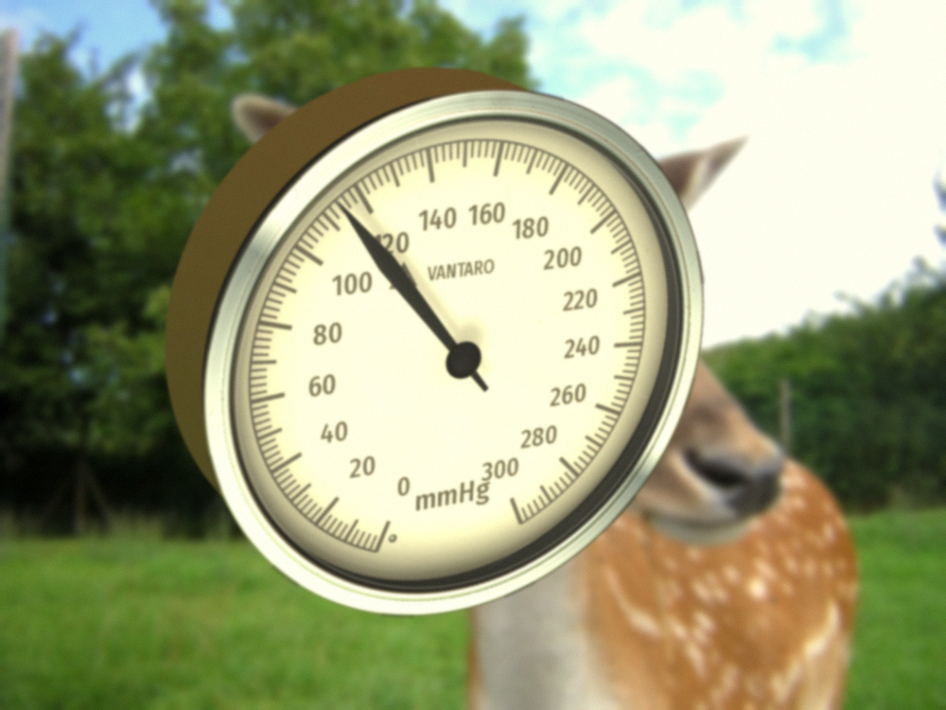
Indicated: 114,mmHg
